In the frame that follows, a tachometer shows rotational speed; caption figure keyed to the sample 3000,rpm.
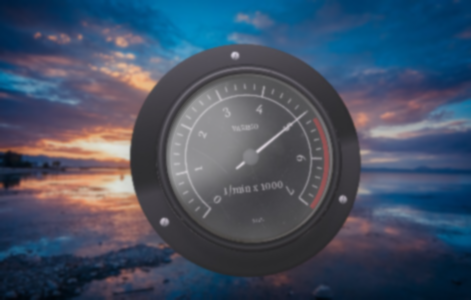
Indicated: 5000,rpm
